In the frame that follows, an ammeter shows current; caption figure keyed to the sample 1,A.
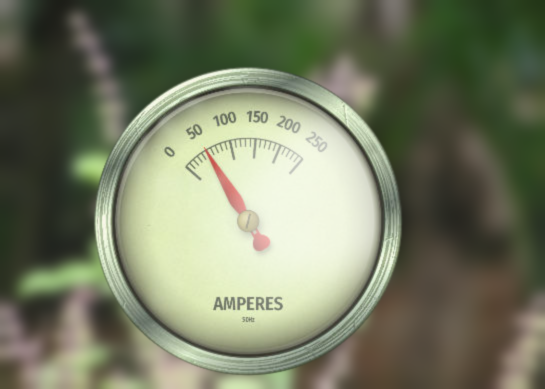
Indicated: 50,A
